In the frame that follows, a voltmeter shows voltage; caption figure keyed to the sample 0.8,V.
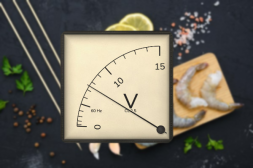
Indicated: 7.5,V
